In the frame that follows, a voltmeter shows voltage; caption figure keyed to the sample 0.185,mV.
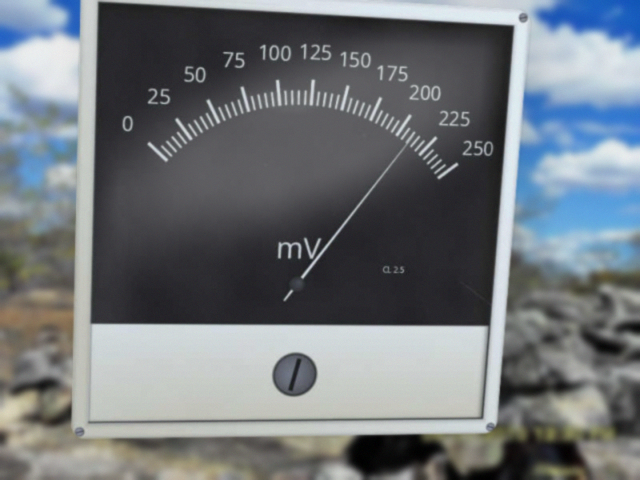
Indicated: 210,mV
